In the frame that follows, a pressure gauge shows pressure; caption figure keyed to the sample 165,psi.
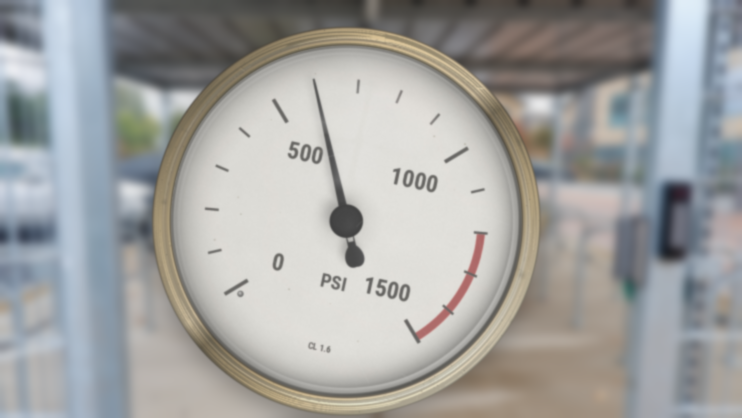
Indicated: 600,psi
